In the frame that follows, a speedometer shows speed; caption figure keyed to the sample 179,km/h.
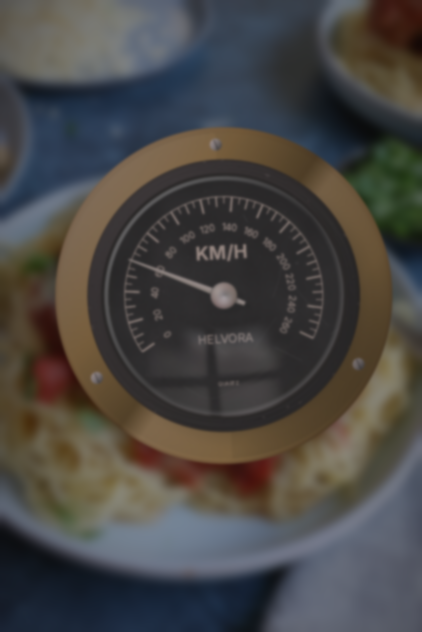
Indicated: 60,km/h
